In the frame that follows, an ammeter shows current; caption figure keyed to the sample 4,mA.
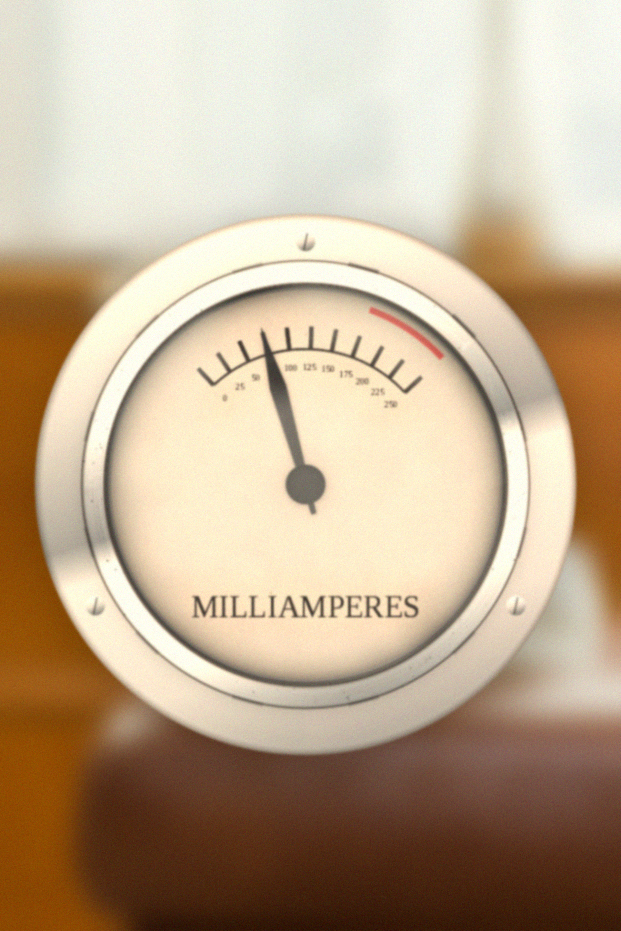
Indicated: 75,mA
